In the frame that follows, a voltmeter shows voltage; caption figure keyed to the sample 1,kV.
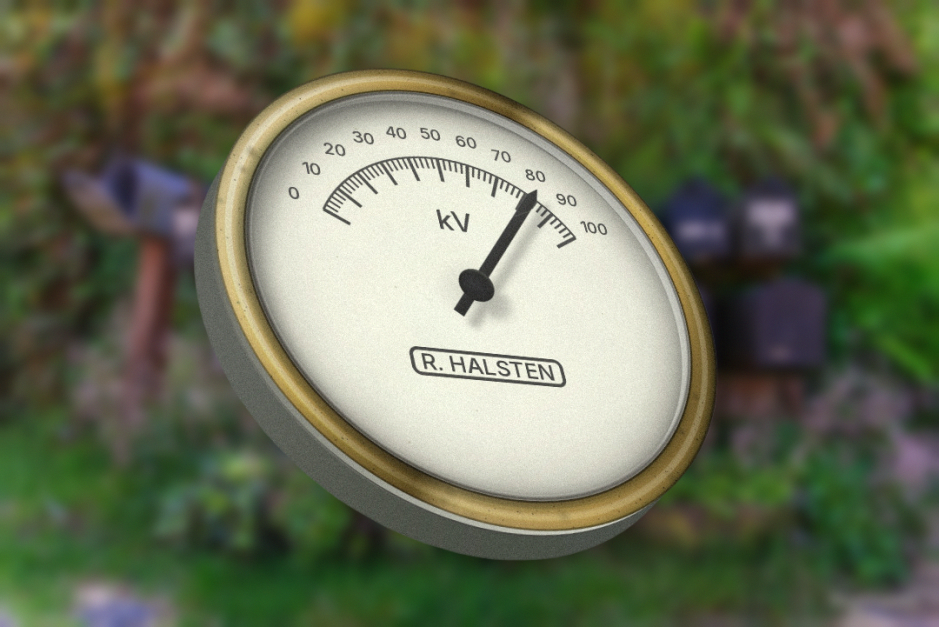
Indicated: 82,kV
